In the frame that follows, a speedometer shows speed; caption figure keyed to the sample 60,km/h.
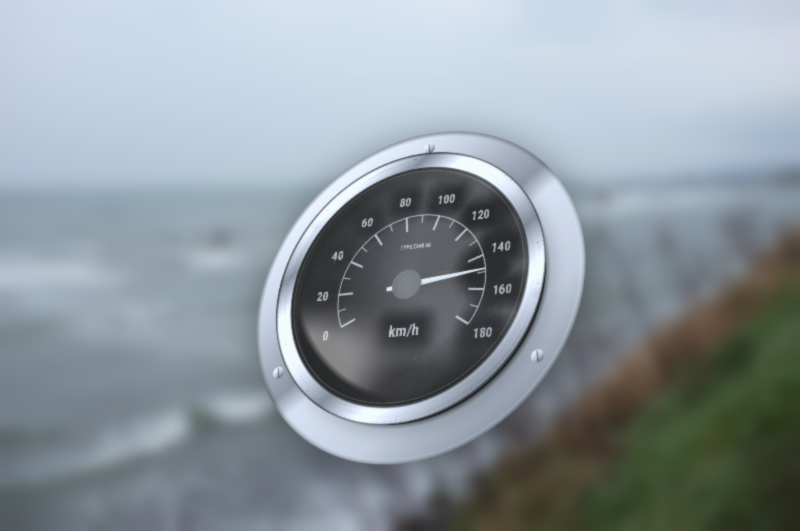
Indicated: 150,km/h
